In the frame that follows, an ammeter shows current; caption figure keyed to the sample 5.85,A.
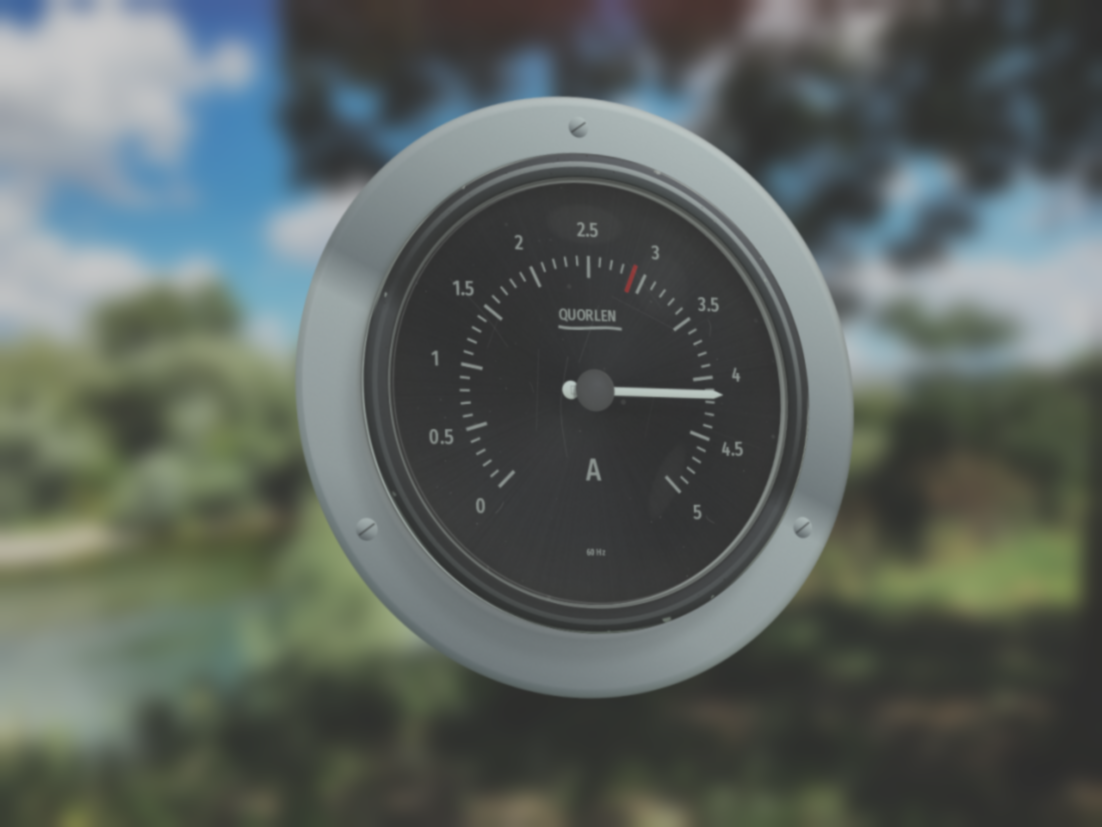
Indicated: 4.15,A
